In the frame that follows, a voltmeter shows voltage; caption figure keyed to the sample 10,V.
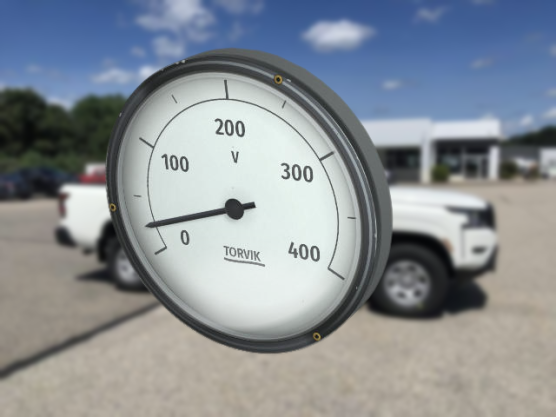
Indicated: 25,V
